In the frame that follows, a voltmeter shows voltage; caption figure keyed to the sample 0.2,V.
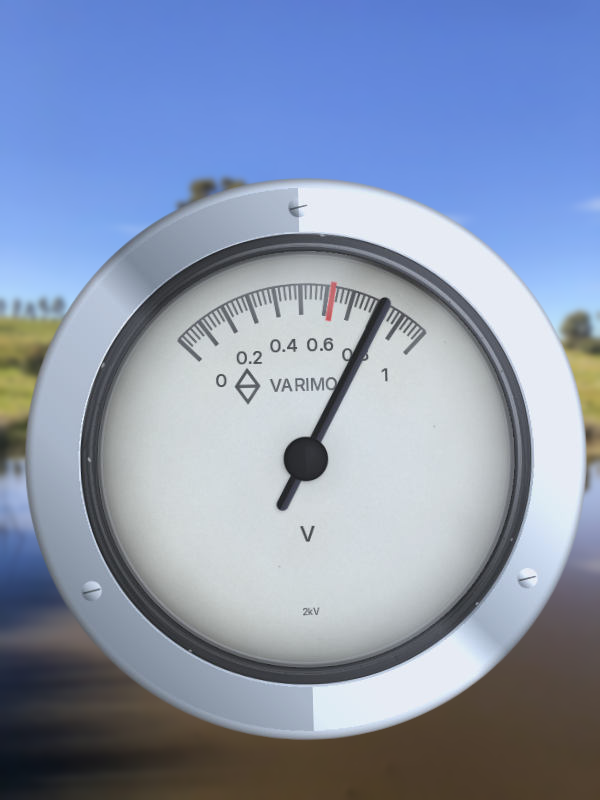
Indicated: 0.82,V
